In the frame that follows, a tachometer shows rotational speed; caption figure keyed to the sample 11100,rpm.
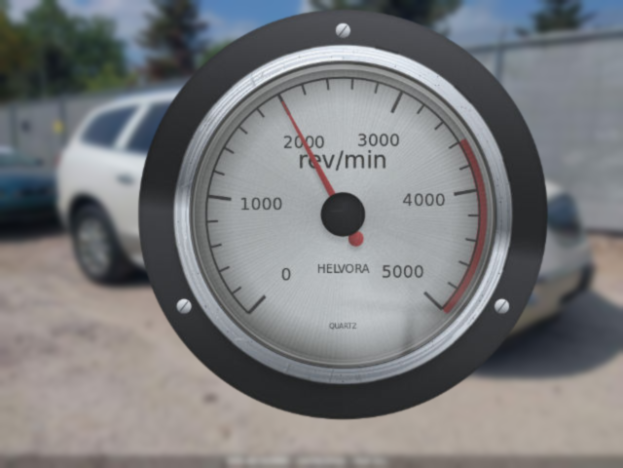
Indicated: 2000,rpm
